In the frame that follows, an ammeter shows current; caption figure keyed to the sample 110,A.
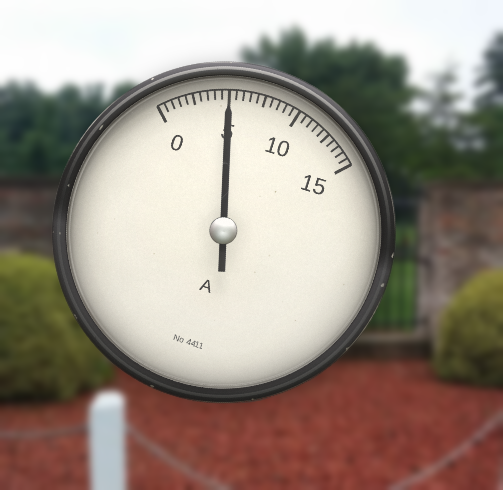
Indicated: 5,A
